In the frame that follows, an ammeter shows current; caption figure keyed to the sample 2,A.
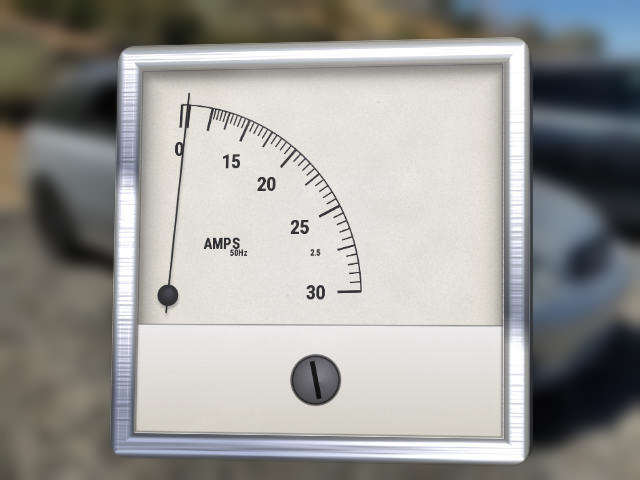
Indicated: 5,A
